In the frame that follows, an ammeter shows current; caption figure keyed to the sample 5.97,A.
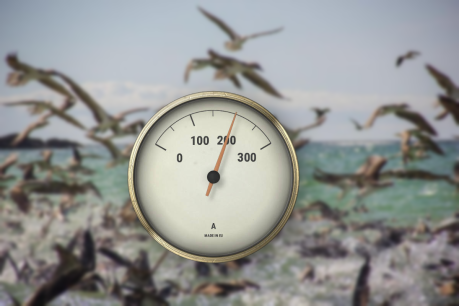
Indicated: 200,A
